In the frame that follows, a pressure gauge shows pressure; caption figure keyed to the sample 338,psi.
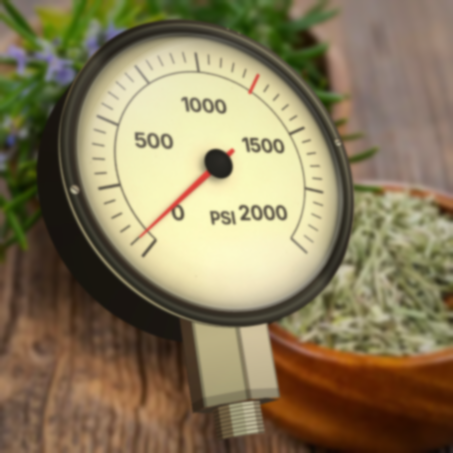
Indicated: 50,psi
